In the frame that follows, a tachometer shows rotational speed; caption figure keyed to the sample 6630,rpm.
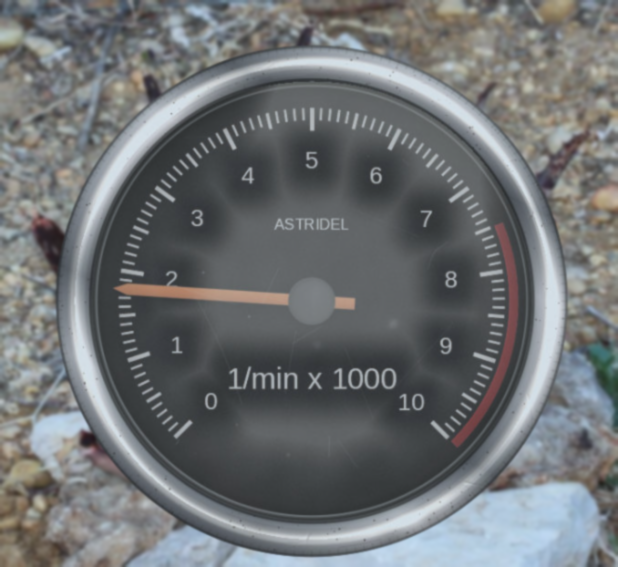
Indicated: 1800,rpm
